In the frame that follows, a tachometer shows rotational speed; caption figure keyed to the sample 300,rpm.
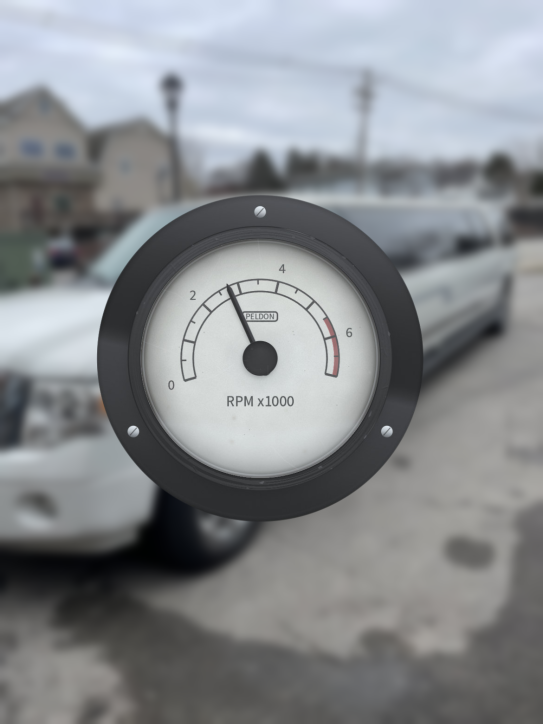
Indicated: 2750,rpm
